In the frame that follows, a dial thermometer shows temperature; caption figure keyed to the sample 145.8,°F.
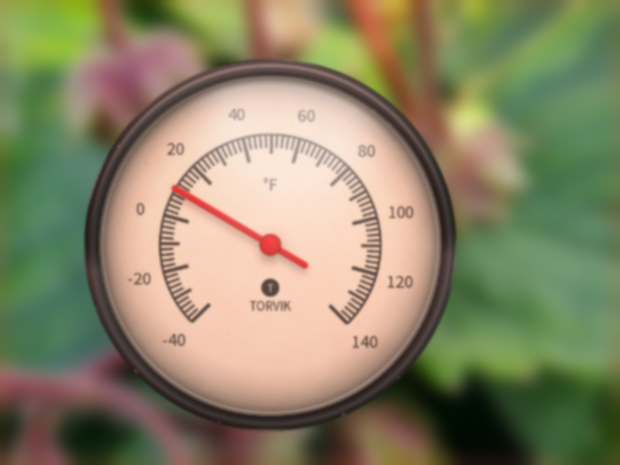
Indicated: 10,°F
